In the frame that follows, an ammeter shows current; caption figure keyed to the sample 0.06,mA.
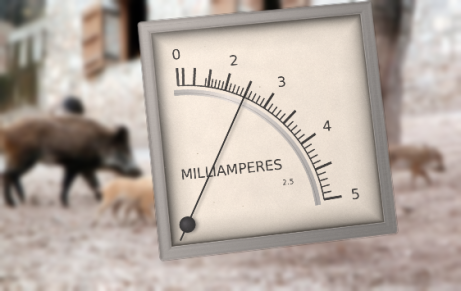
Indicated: 2.5,mA
